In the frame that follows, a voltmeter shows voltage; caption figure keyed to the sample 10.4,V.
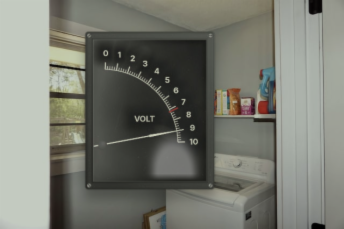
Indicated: 9,V
